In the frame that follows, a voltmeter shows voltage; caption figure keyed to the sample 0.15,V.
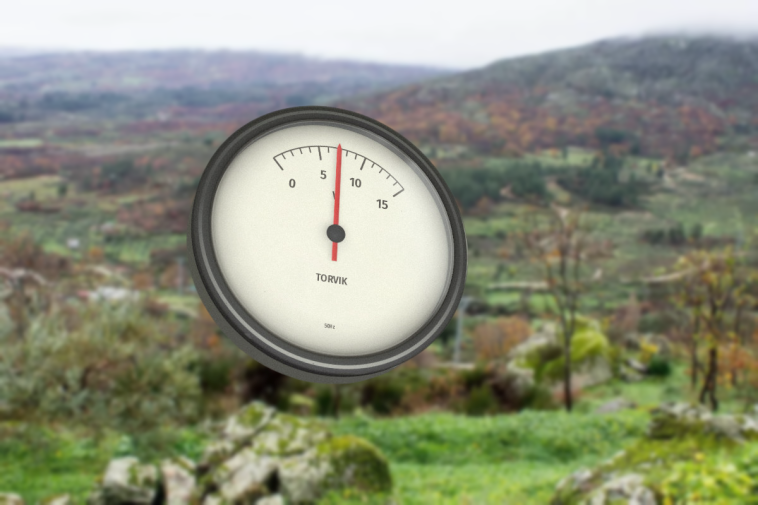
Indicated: 7,V
